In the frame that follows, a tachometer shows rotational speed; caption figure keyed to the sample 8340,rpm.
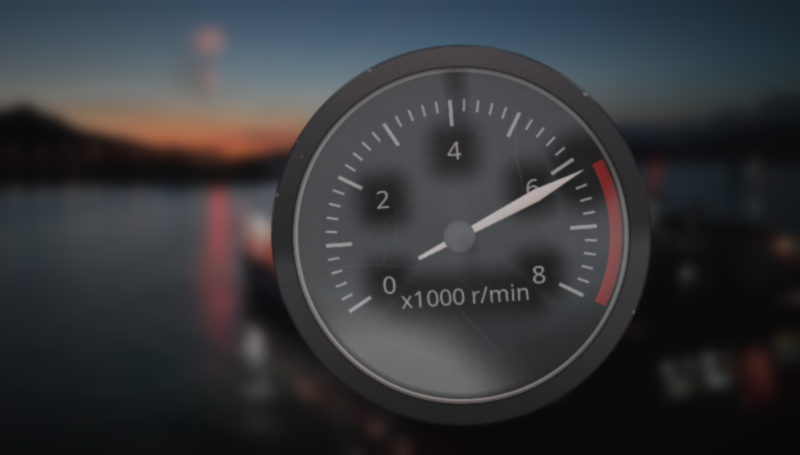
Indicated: 6200,rpm
